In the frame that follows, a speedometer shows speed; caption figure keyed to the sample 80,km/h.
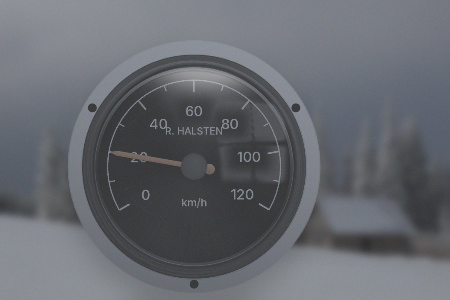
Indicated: 20,km/h
